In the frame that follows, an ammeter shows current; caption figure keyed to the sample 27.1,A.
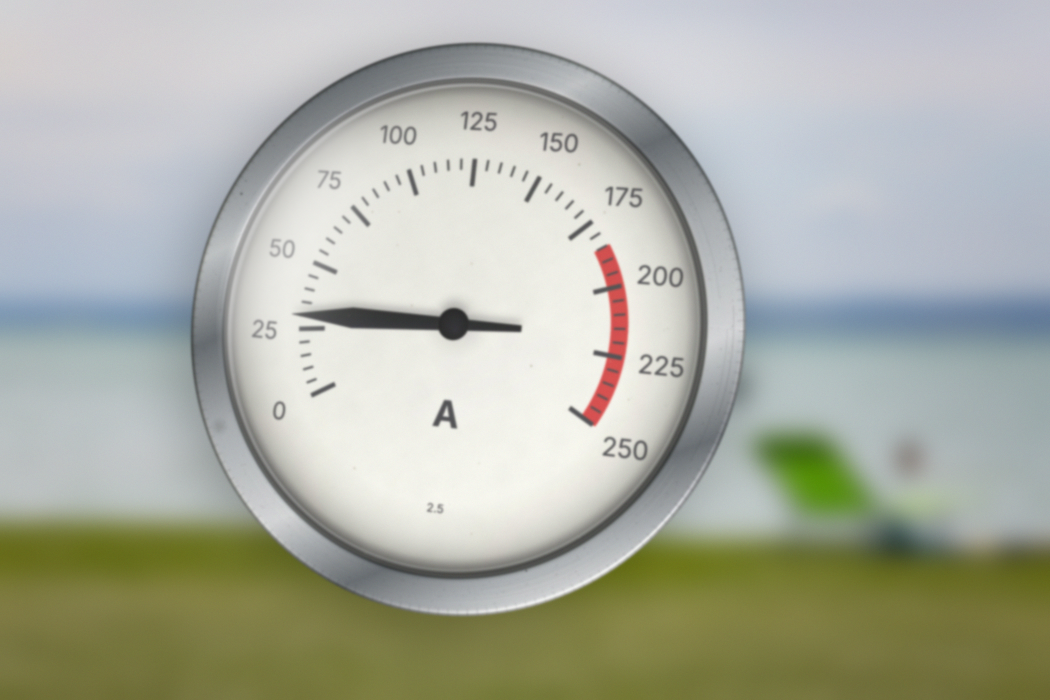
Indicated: 30,A
